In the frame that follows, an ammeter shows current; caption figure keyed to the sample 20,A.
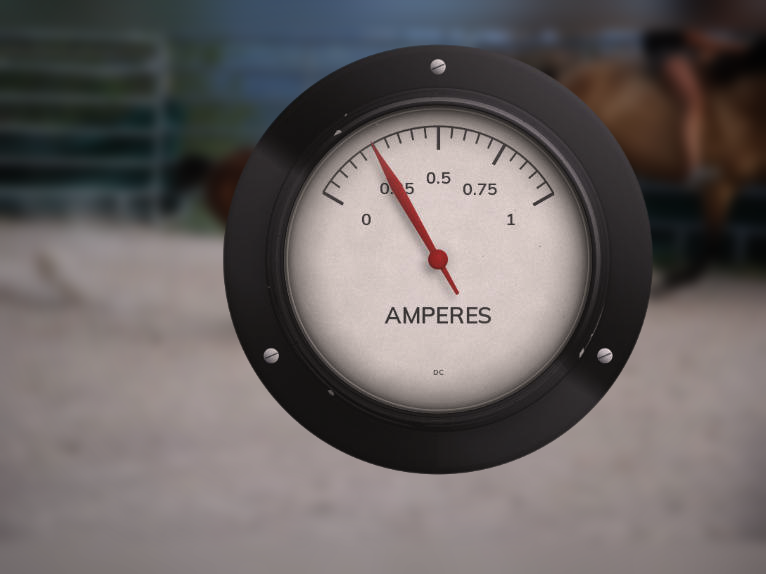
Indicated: 0.25,A
